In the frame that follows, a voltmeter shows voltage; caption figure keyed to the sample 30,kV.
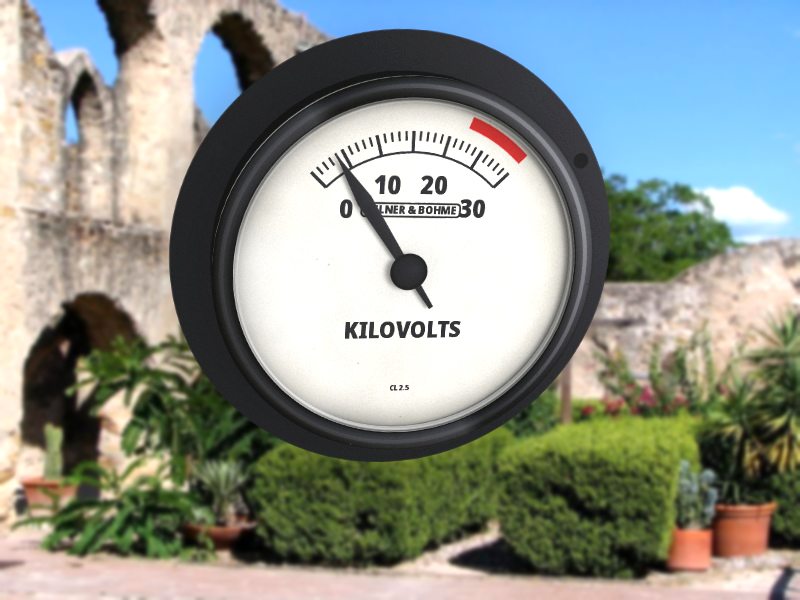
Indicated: 4,kV
